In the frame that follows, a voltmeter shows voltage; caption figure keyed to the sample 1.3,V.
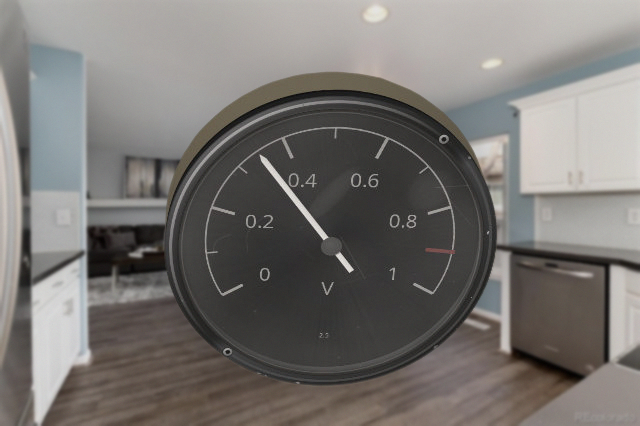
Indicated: 0.35,V
